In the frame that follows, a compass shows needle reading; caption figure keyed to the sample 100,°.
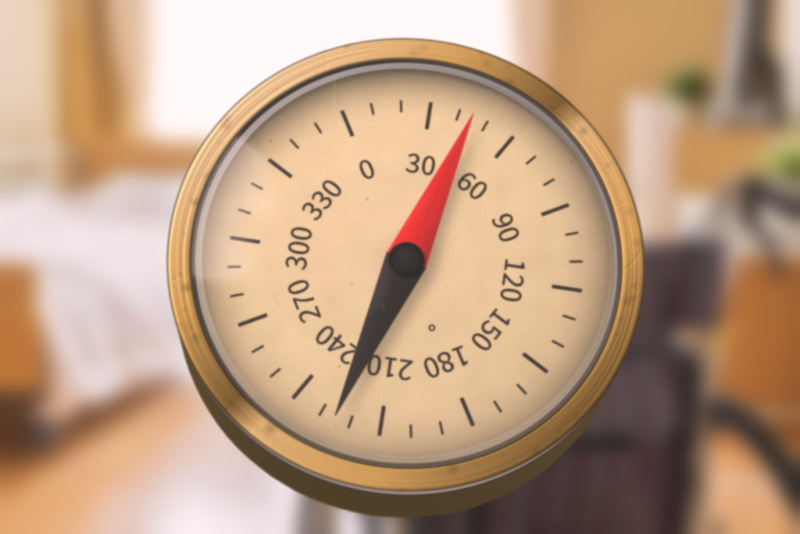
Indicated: 45,°
